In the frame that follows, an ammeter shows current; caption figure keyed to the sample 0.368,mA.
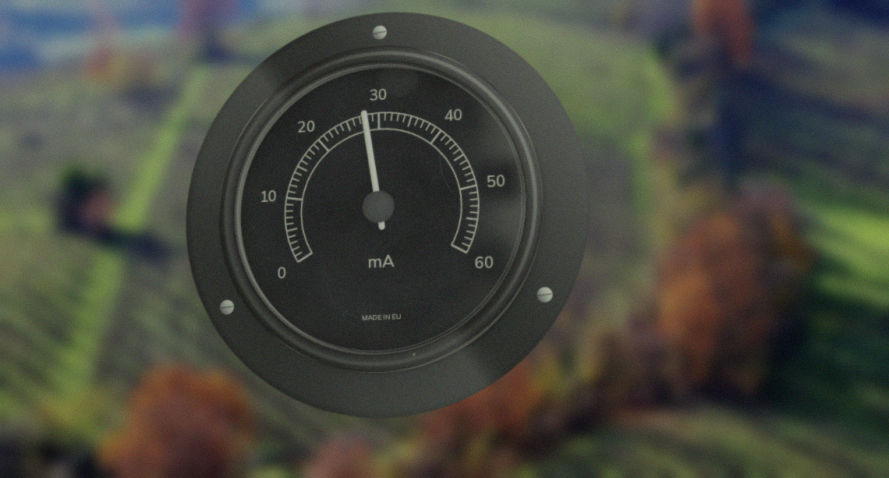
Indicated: 28,mA
